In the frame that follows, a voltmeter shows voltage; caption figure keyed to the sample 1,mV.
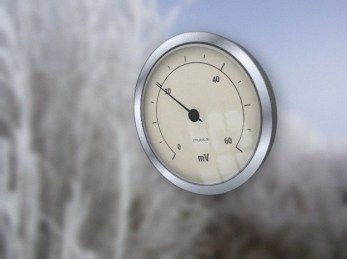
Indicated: 20,mV
